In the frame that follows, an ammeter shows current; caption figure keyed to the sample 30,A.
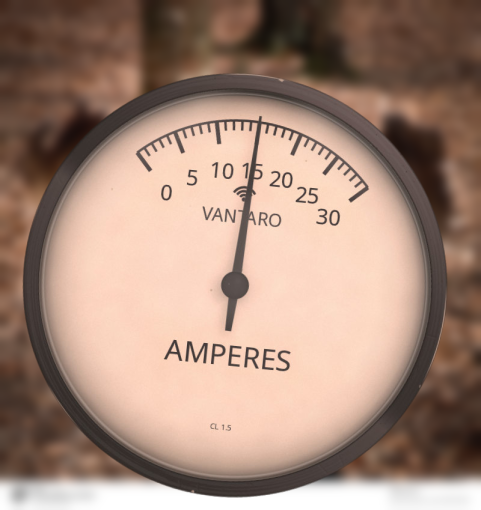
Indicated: 15,A
